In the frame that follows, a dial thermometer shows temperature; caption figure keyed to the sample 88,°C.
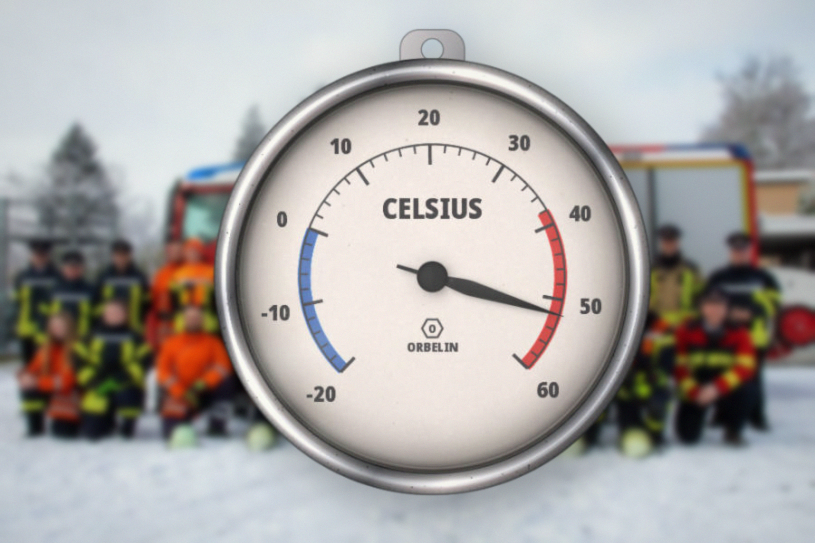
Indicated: 52,°C
